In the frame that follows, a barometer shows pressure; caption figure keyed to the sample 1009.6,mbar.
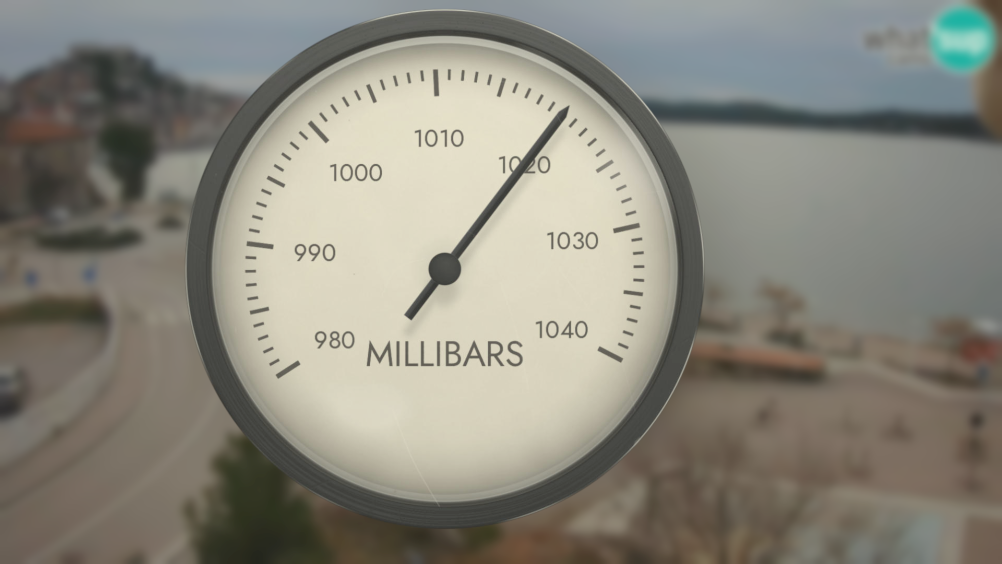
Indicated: 1020,mbar
